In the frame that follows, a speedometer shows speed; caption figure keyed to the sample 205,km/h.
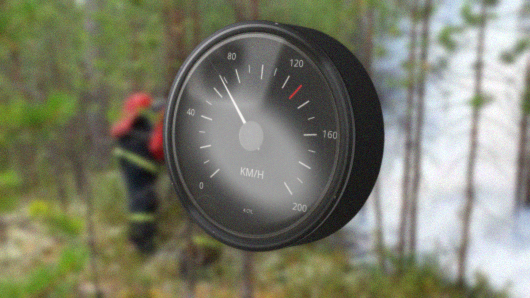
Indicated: 70,km/h
